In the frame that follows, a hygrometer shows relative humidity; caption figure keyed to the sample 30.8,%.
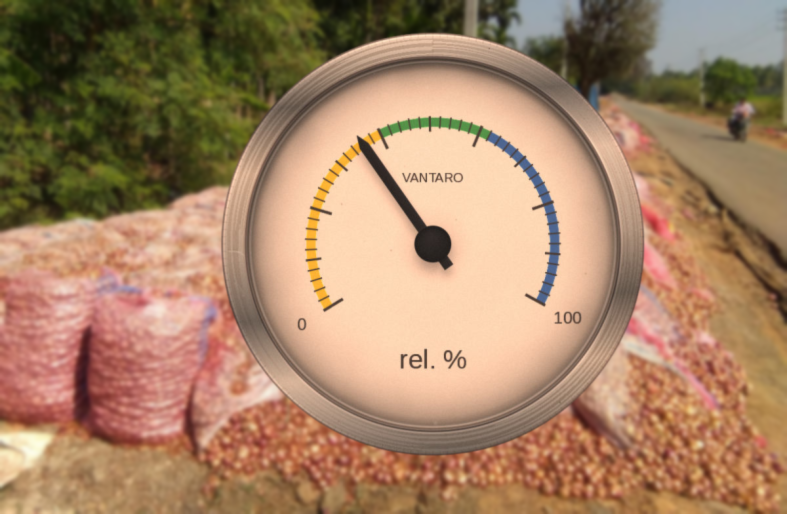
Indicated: 36,%
